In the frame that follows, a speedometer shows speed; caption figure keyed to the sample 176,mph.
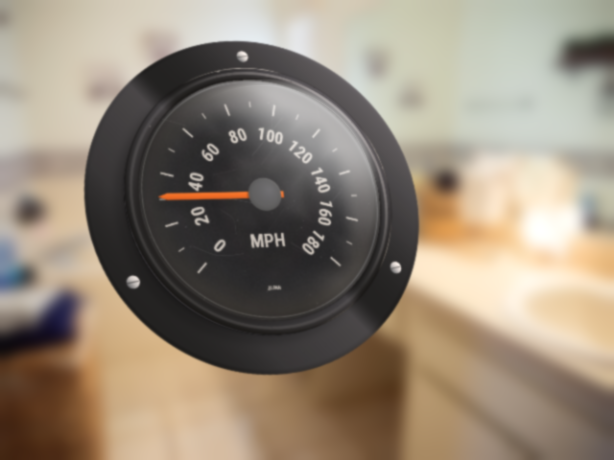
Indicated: 30,mph
